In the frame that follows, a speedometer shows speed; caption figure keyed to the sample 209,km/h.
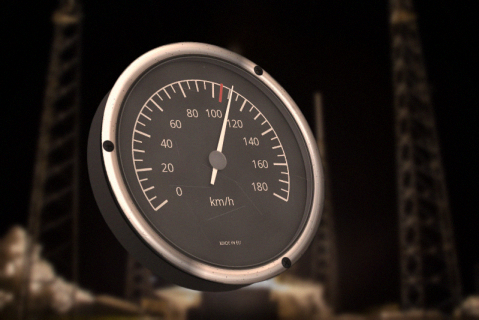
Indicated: 110,km/h
